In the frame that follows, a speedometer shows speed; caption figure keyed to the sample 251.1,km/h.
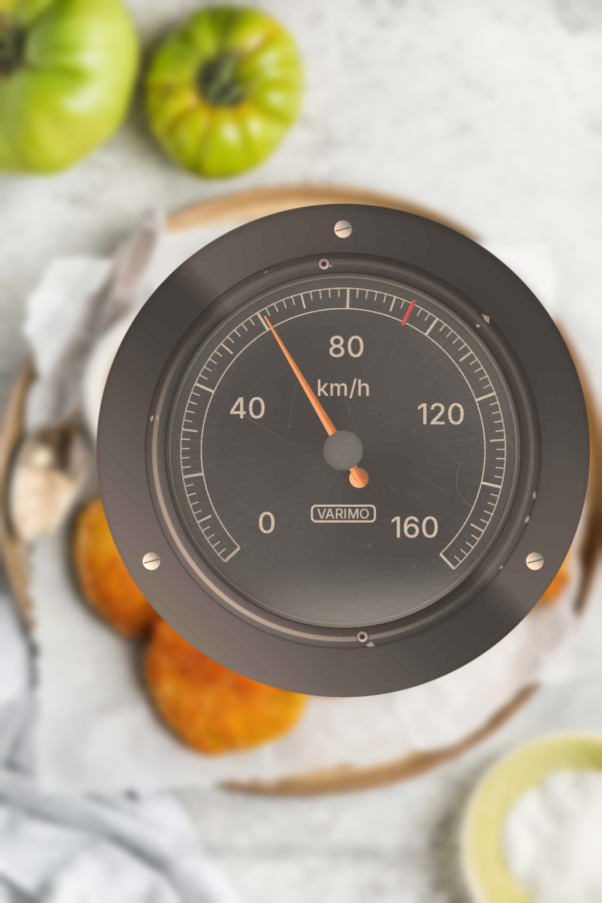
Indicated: 61,km/h
